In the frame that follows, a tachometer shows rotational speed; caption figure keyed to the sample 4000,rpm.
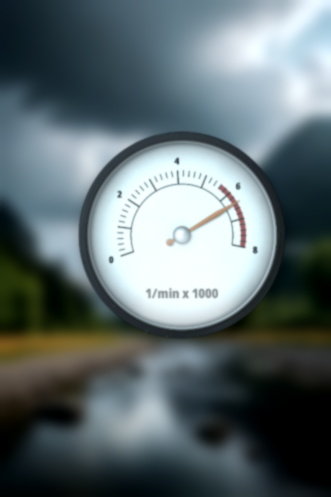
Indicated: 6400,rpm
